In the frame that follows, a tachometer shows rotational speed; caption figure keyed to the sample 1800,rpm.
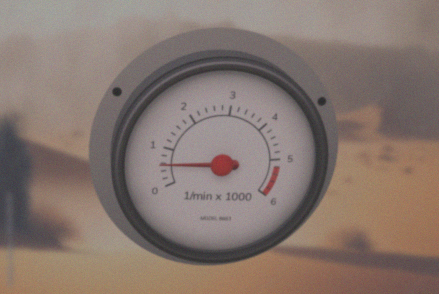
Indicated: 600,rpm
